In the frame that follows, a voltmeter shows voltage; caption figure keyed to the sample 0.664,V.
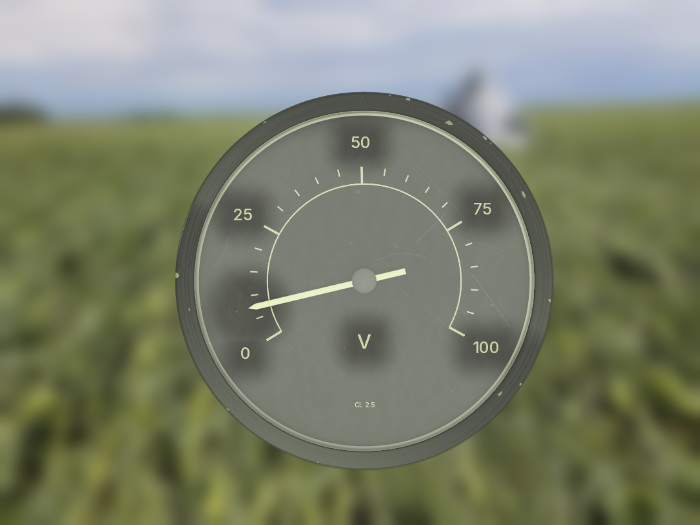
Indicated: 7.5,V
